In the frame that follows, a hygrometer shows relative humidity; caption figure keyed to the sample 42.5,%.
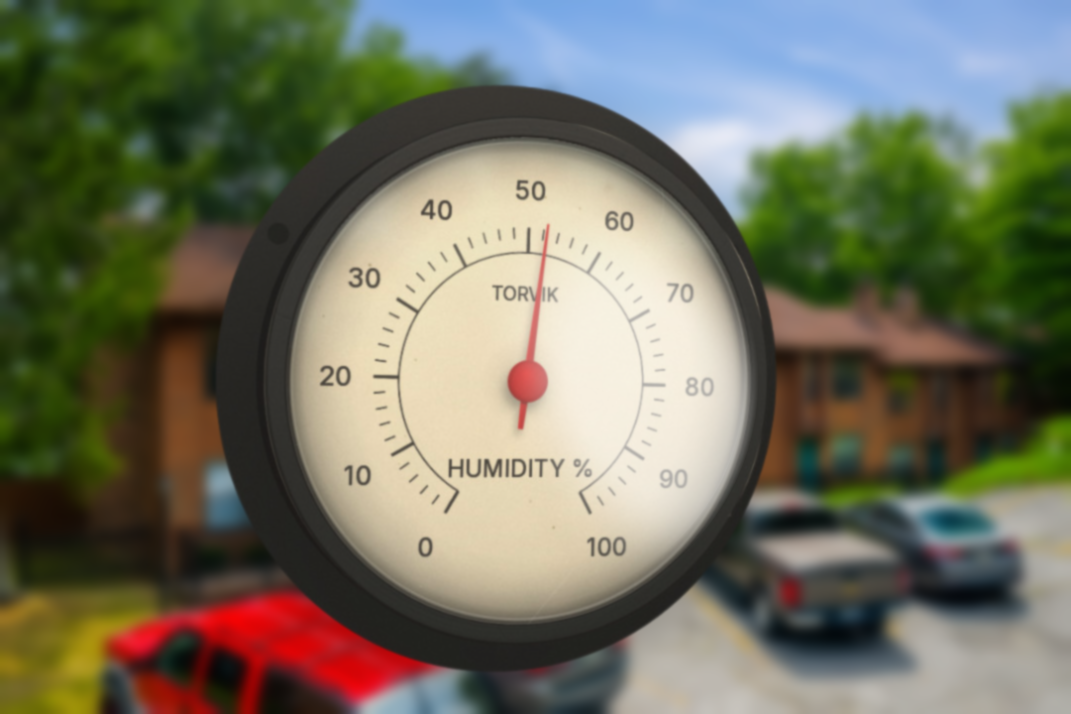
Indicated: 52,%
